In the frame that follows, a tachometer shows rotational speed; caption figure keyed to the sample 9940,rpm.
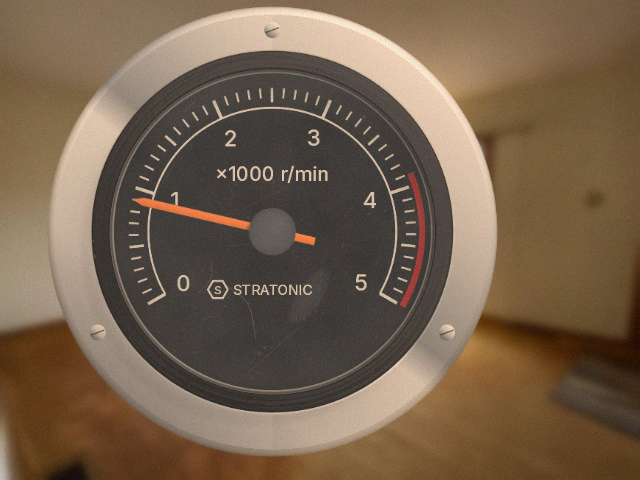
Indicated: 900,rpm
